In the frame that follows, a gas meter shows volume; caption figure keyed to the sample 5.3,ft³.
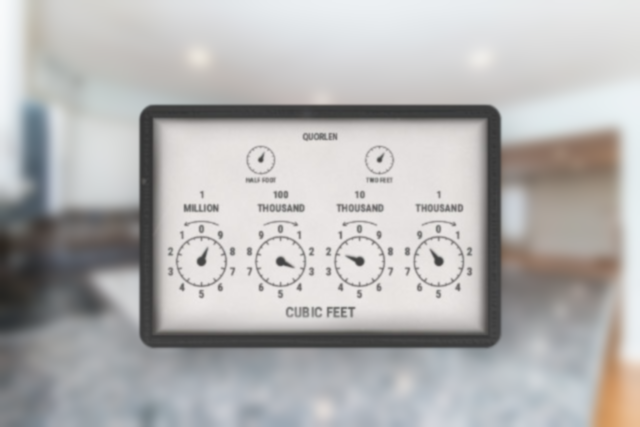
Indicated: 931900,ft³
